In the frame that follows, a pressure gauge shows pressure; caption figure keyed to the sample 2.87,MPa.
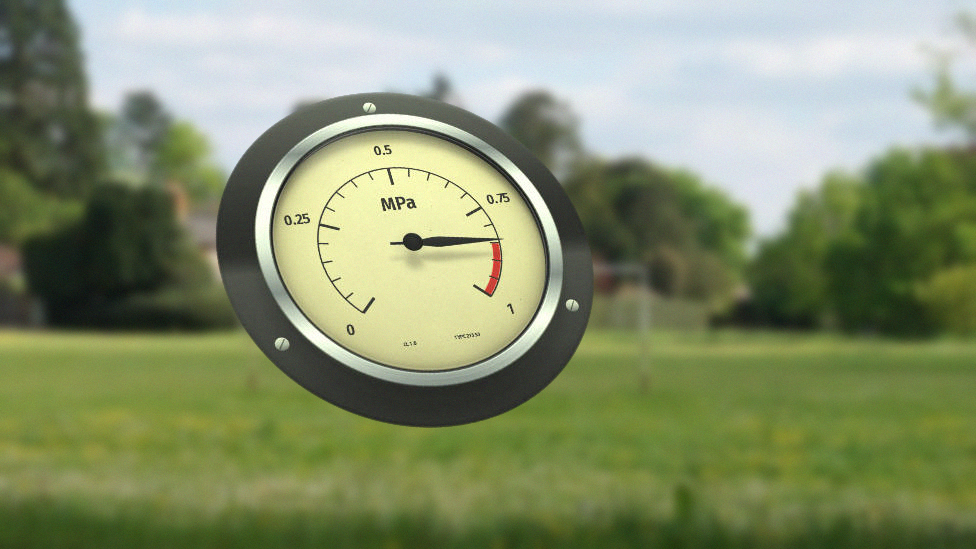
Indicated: 0.85,MPa
